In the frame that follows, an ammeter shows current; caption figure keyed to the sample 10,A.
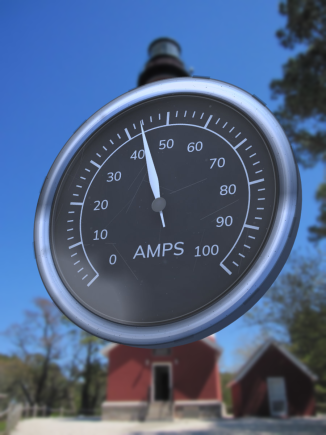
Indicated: 44,A
